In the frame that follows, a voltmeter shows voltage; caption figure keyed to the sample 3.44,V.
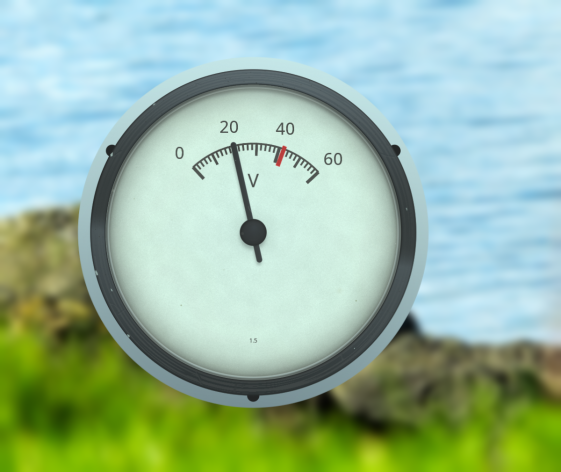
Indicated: 20,V
